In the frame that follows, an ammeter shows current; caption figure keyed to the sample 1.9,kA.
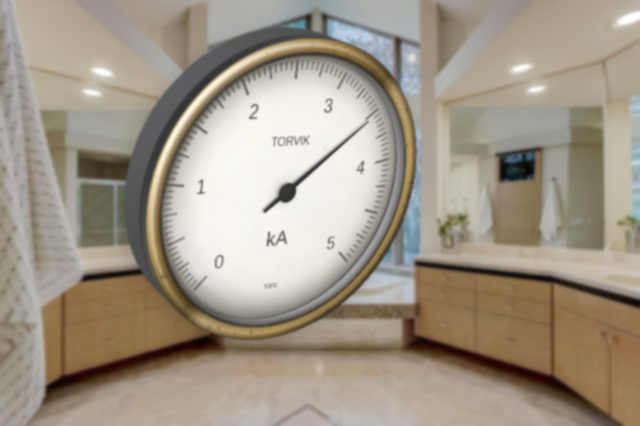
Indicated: 3.5,kA
